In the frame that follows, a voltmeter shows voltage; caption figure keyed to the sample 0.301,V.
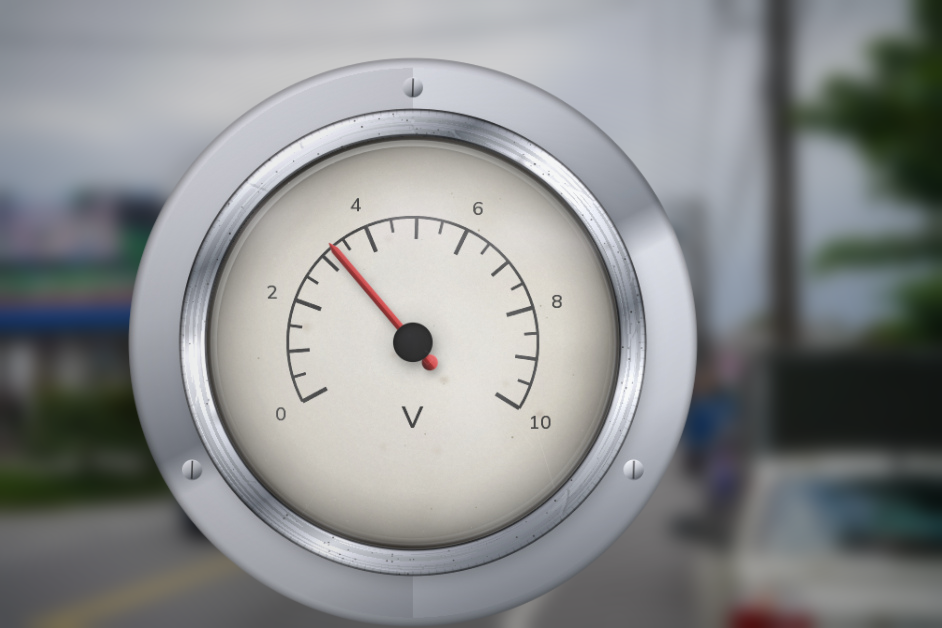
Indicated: 3.25,V
